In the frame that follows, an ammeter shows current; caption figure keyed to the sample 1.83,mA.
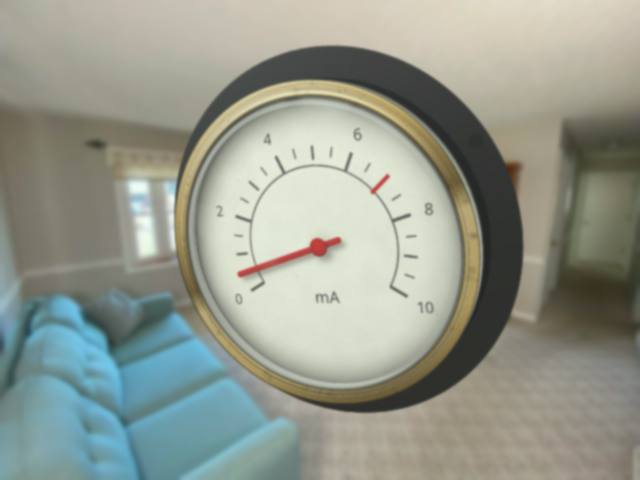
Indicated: 0.5,mA
